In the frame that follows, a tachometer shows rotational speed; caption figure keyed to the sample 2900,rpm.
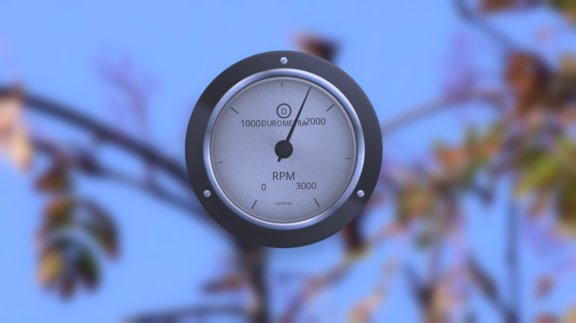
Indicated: 1750,rpm
